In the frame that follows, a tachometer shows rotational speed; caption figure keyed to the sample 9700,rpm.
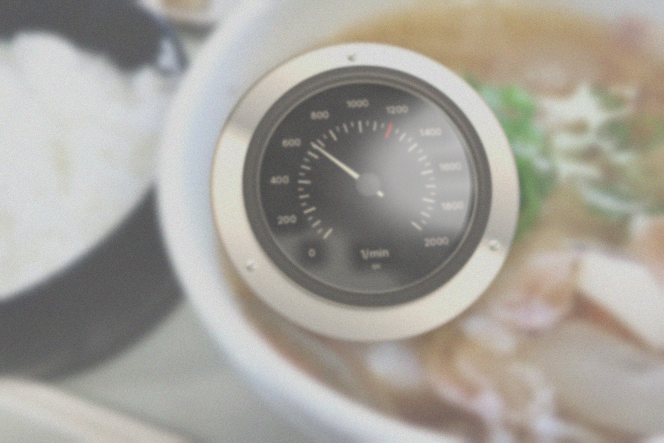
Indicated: 650,rpm
